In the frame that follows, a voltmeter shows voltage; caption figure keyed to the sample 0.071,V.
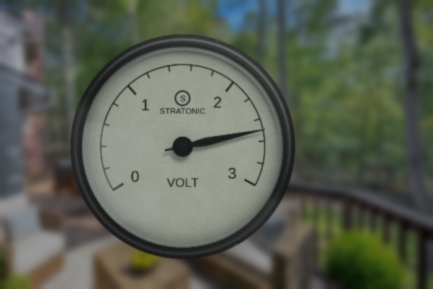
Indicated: 2.5,V
